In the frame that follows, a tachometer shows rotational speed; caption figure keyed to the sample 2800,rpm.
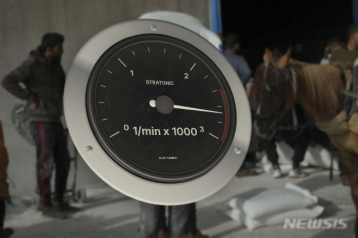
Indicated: 2700,rpm
